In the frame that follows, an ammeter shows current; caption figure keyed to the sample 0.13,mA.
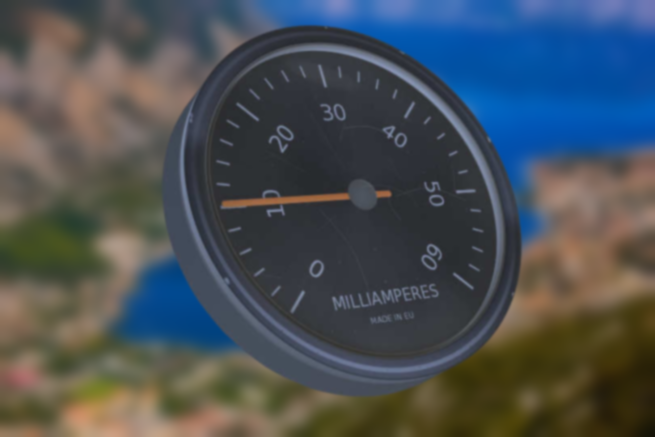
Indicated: 10,mA
